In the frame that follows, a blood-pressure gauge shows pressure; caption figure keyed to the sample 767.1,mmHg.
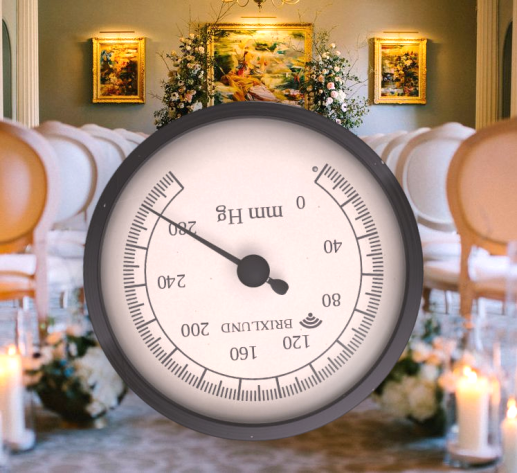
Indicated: 280,mmHg
